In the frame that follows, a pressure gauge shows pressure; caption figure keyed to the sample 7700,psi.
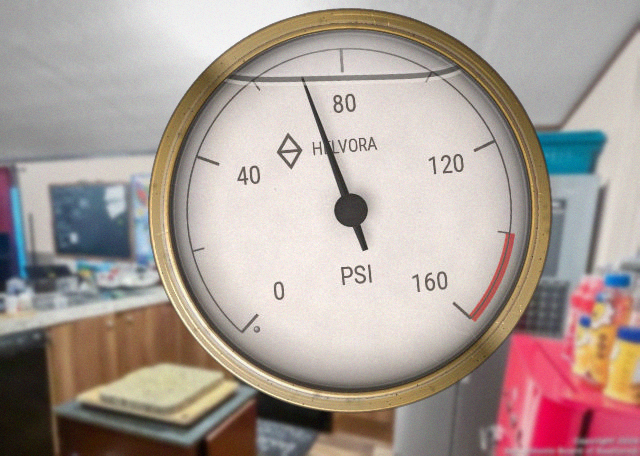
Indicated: 70,psi
